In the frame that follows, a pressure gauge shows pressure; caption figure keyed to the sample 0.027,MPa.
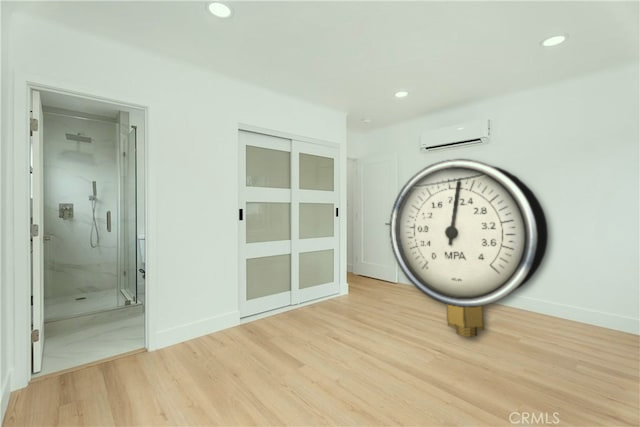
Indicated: 2.2,MPa
